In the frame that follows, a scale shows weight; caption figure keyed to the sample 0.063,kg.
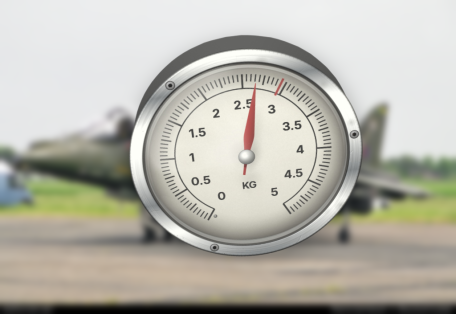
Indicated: 2.65,kg
